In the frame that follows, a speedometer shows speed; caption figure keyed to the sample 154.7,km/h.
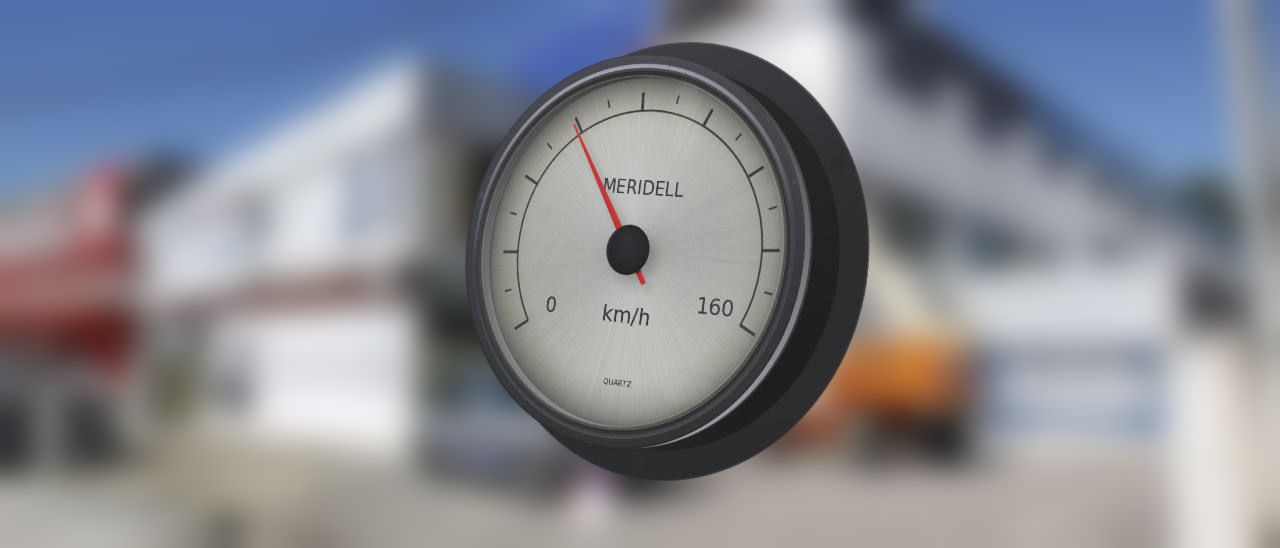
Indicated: 60,km/h
